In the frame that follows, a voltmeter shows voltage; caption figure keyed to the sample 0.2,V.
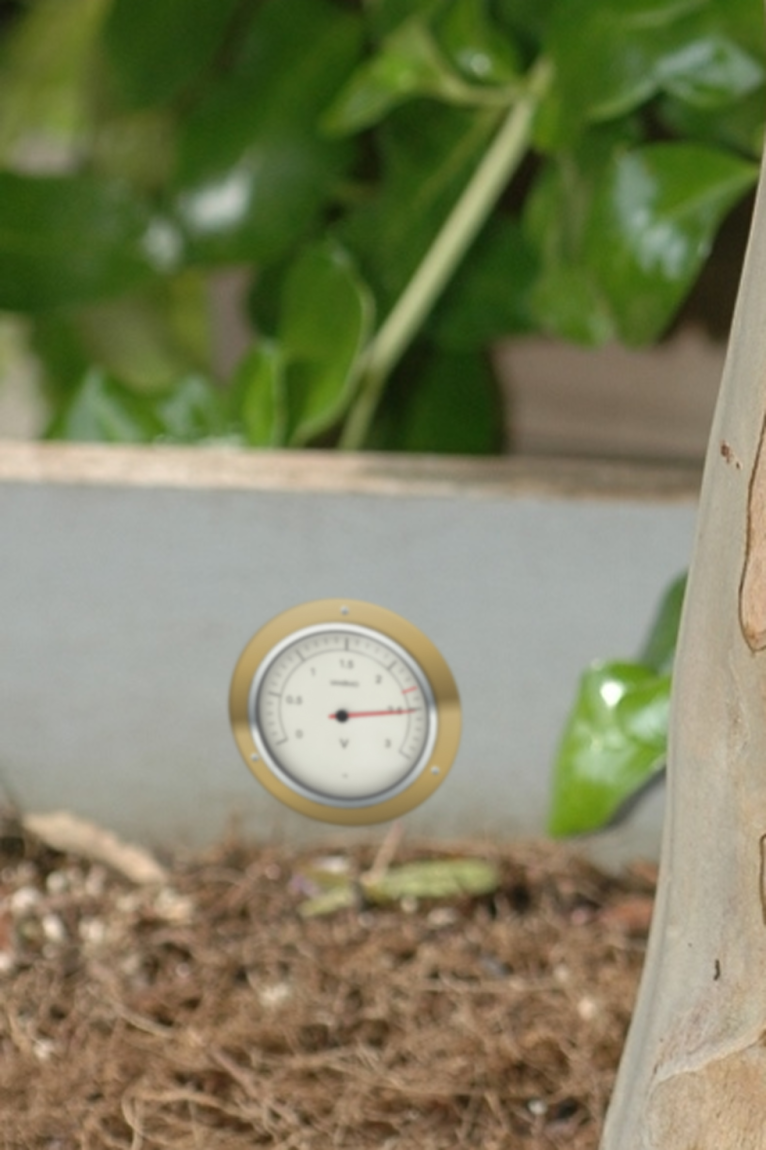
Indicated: 2.5,V
